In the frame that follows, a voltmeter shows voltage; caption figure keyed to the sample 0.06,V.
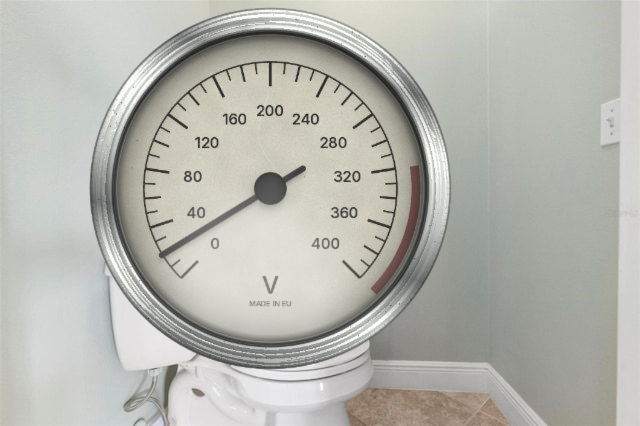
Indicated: 20,V
